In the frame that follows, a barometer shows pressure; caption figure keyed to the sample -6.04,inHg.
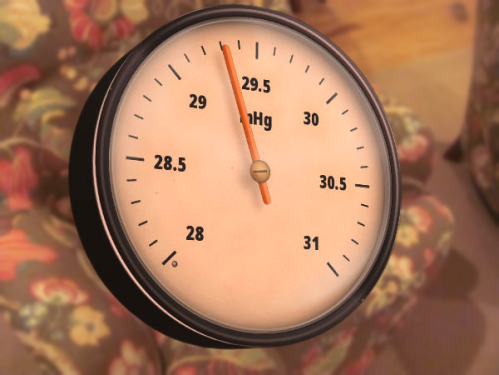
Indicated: 29.3,inHg
